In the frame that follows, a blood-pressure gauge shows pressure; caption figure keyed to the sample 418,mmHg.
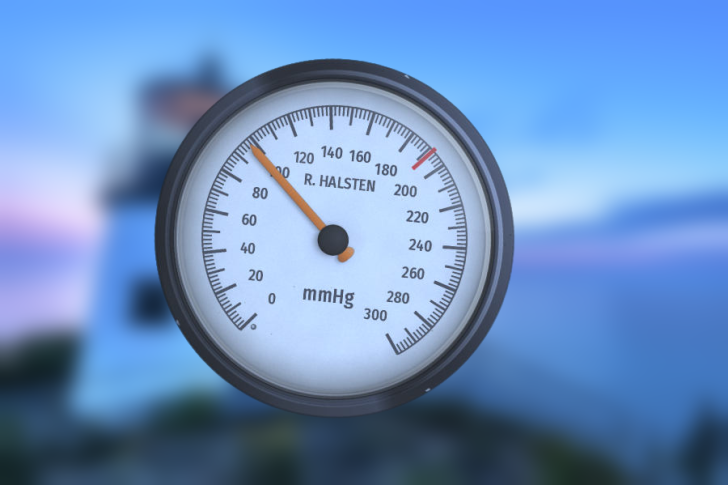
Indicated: 98,mmHg
